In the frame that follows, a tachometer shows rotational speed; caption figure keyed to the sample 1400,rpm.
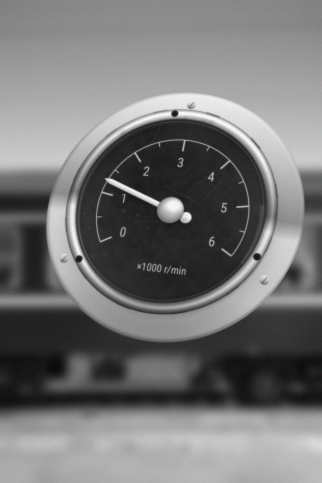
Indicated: 1250,rpm
